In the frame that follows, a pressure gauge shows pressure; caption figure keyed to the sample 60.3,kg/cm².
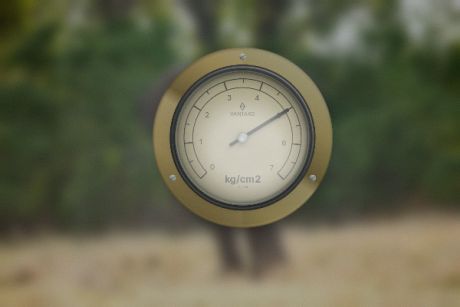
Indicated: 5,kg/cm²
